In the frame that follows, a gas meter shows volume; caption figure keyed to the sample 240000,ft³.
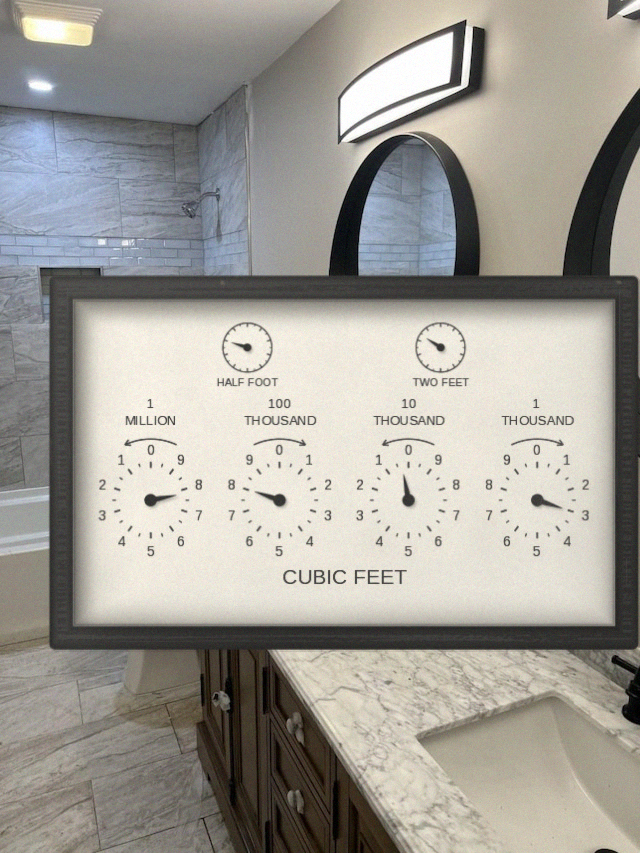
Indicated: 780300,ft³
